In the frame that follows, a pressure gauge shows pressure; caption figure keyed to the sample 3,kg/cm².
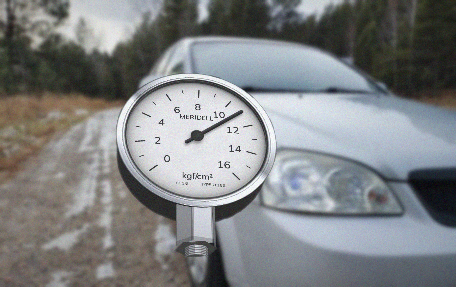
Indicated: 11,kg/cm²
